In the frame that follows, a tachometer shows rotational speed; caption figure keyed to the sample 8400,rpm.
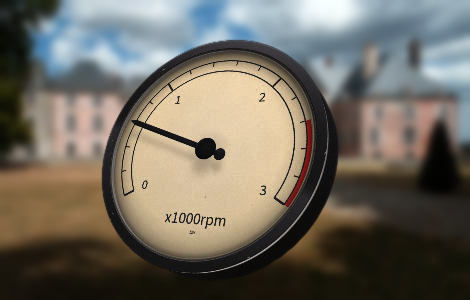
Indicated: 600,rpm
